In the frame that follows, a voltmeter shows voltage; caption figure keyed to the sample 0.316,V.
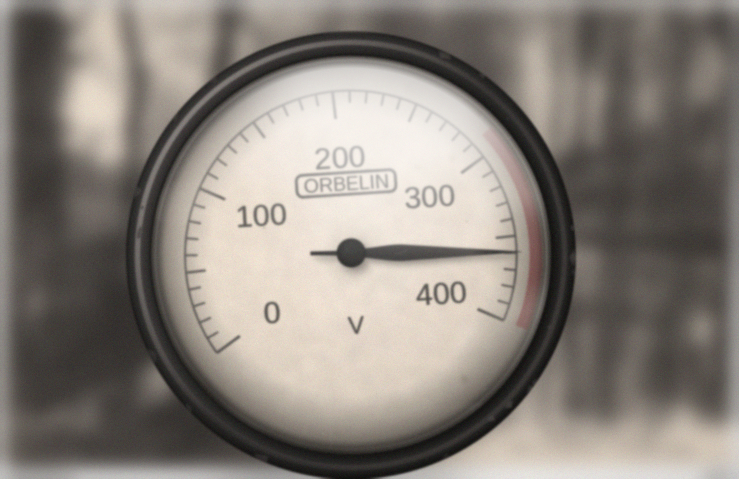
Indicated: 360,V
